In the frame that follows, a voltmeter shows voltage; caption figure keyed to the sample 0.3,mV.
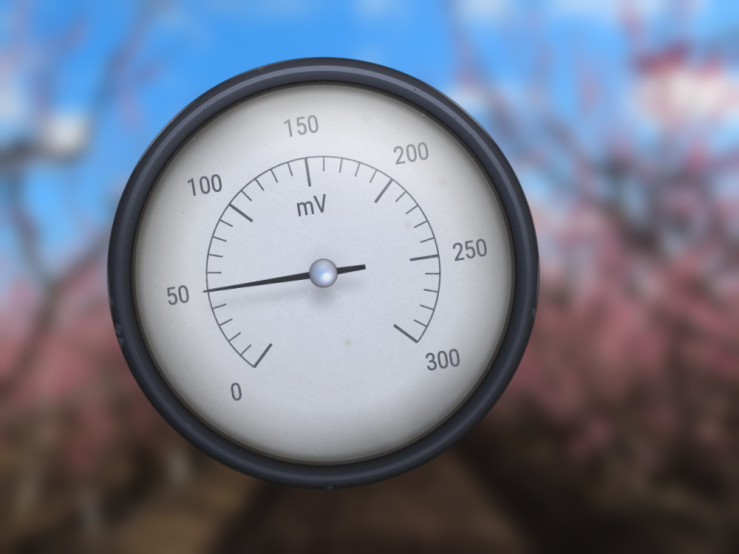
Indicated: 50,mV
